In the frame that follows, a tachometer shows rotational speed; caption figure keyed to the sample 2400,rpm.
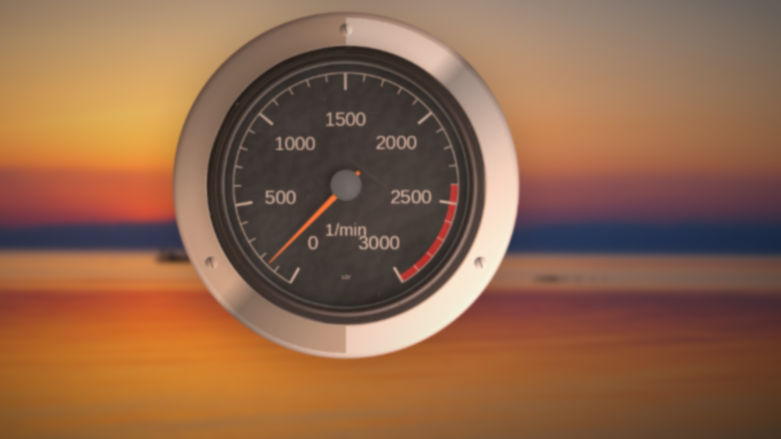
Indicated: 150,rpm
